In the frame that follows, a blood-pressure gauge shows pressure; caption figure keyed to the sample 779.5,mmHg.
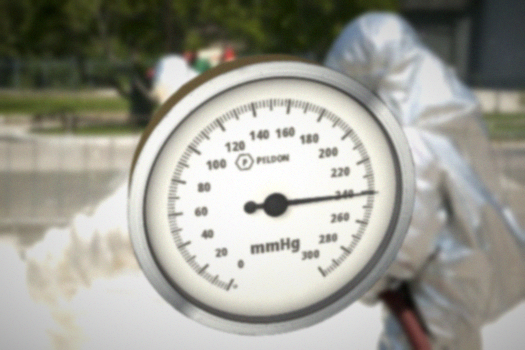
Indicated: 240,mmHg
